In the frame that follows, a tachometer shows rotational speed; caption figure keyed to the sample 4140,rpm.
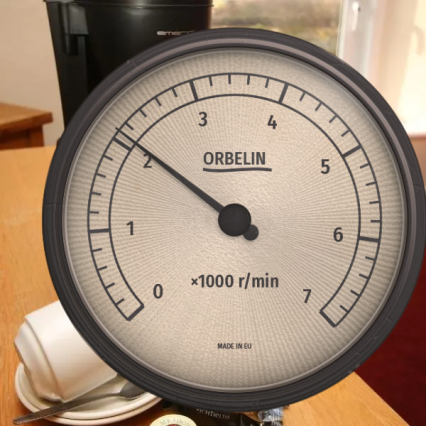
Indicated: 2100,rpm
